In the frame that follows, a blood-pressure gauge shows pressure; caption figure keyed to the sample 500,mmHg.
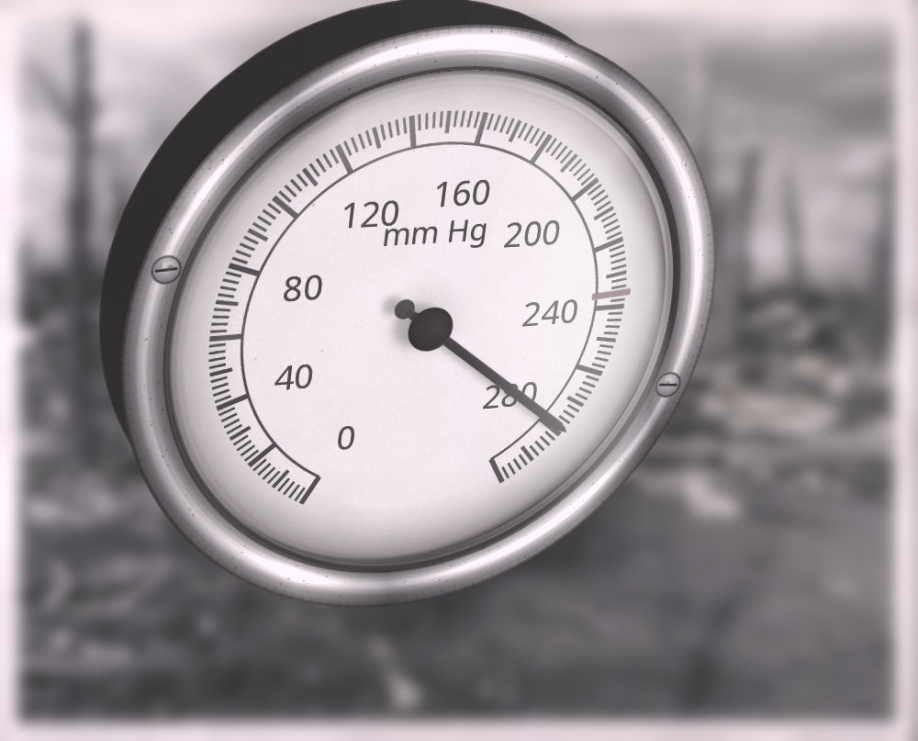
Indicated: 278,mmHg
